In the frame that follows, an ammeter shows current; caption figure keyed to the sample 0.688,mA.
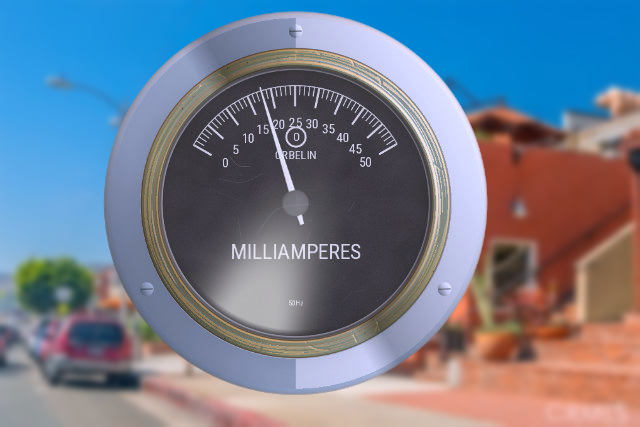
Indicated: 18,mA
